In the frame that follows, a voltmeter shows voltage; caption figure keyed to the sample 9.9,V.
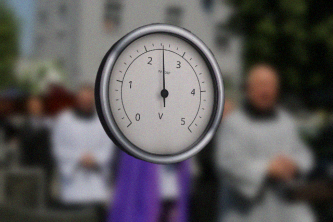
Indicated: 2.4,V
